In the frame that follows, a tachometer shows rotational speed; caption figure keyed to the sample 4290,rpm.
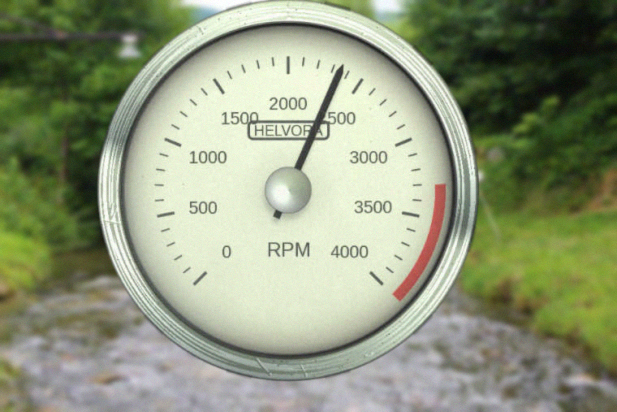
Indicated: 2350,rpm
